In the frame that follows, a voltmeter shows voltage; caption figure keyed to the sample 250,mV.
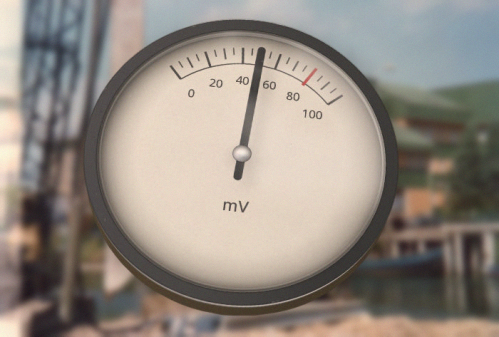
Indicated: 50,mV
